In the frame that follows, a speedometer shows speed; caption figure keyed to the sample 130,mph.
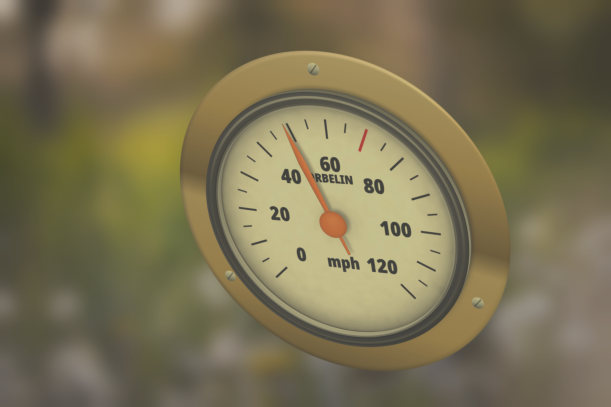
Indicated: 50,mph
